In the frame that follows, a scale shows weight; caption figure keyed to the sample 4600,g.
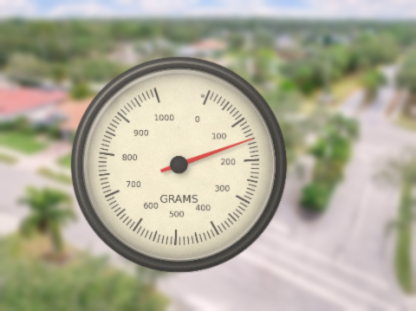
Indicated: 150,g
